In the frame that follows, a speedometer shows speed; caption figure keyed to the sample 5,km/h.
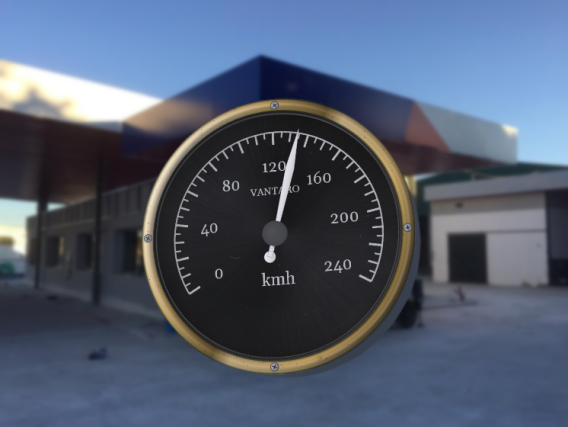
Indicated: 135,km/h
